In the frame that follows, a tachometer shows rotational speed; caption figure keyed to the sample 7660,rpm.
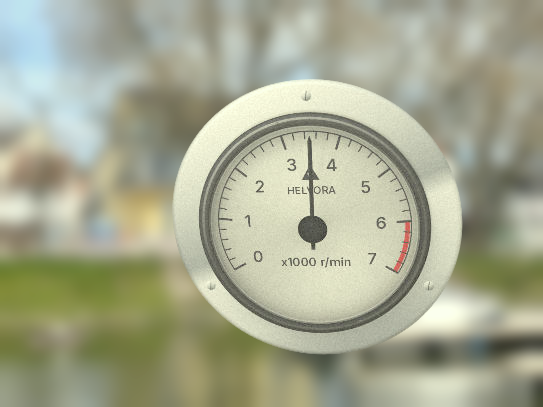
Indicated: 3500,rpm
